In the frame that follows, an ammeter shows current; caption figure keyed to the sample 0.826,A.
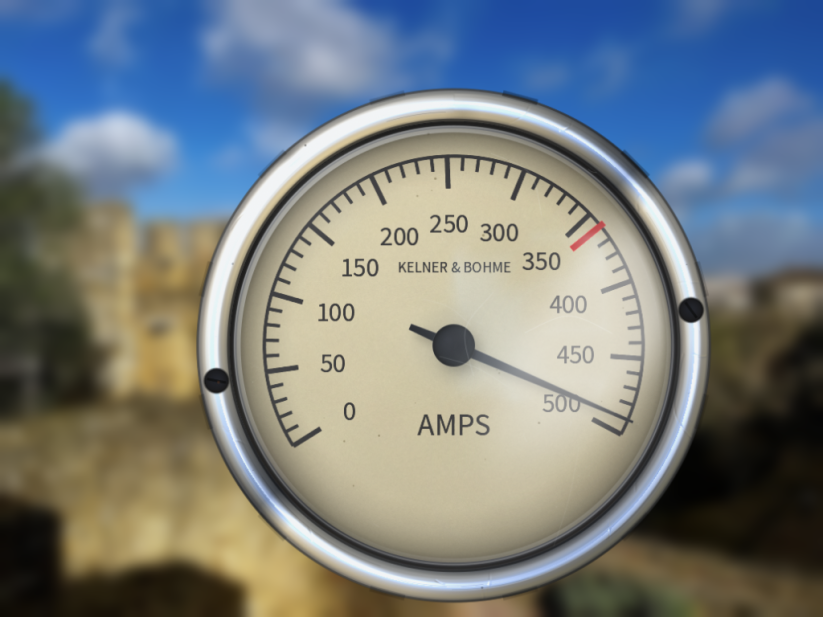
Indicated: 490,A
